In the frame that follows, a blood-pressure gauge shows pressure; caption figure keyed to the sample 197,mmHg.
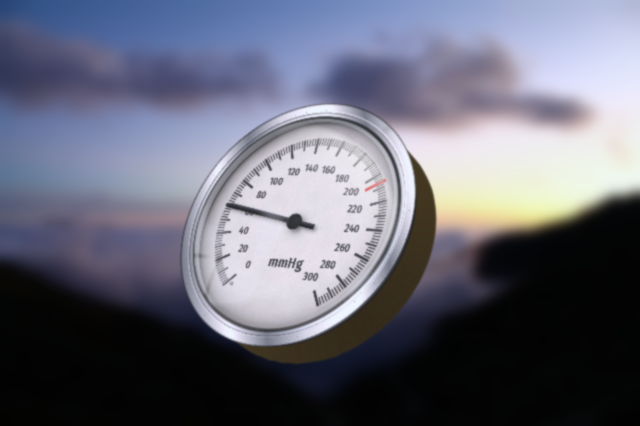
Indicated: 60,mmHg
